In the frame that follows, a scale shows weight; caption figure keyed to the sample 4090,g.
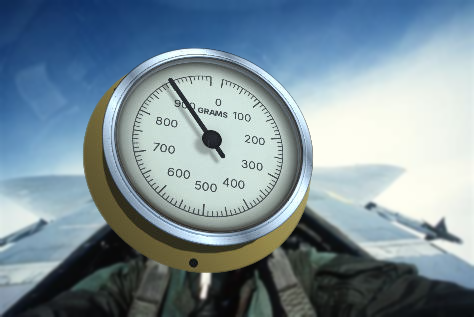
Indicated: 900,g
